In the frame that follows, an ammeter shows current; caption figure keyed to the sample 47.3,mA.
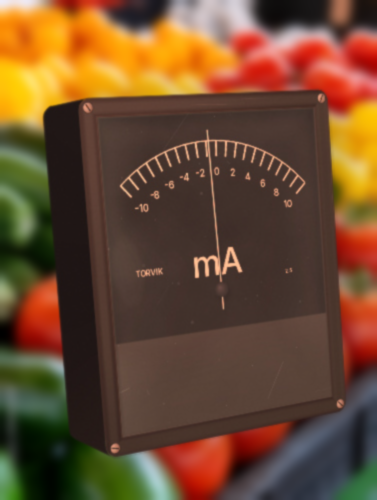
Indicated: -1,mA
